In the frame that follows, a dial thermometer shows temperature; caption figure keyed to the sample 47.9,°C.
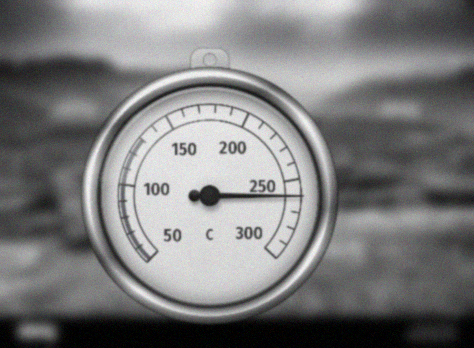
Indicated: 260,°C
